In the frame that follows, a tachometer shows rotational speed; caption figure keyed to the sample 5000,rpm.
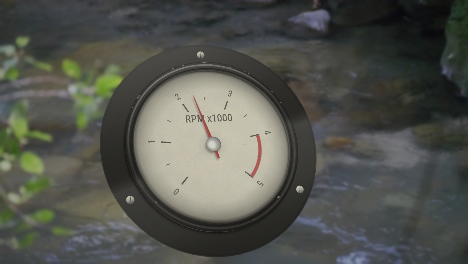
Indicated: 2250,rpm
